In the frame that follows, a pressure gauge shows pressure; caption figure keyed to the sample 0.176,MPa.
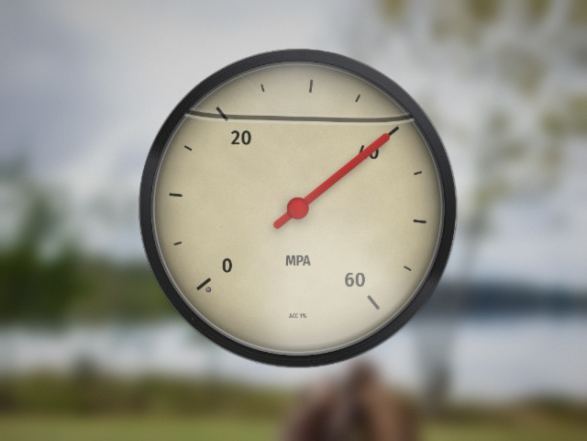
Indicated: 40,MPa
